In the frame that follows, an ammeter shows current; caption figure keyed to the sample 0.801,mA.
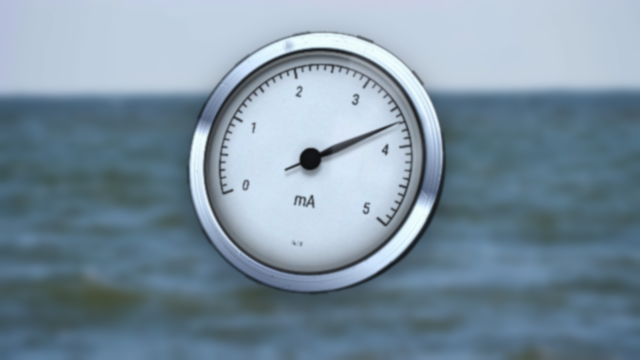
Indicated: 3.7,mA
